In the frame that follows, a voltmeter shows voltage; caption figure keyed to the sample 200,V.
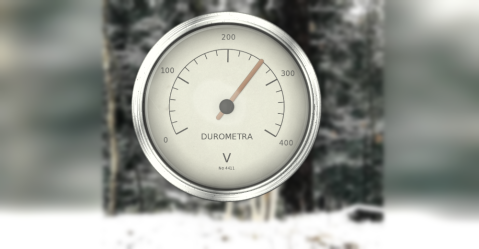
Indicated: 260,V
